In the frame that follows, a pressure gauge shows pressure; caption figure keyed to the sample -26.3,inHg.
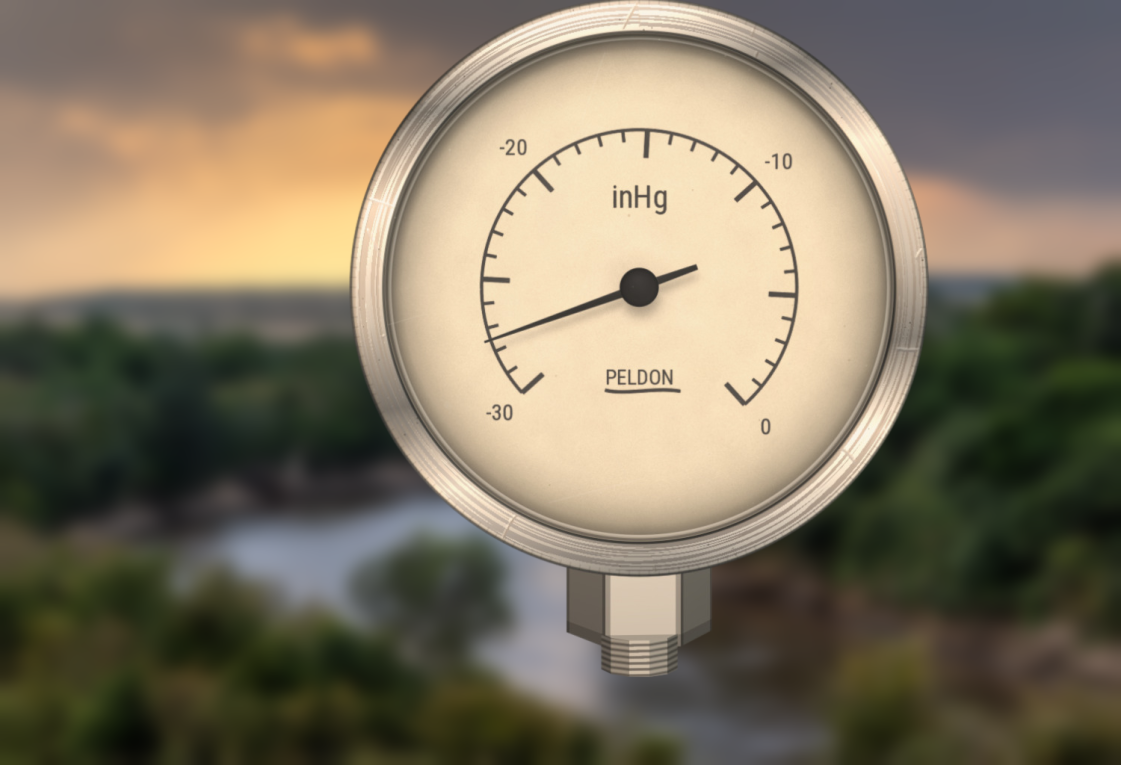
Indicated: -27.5,inHg
